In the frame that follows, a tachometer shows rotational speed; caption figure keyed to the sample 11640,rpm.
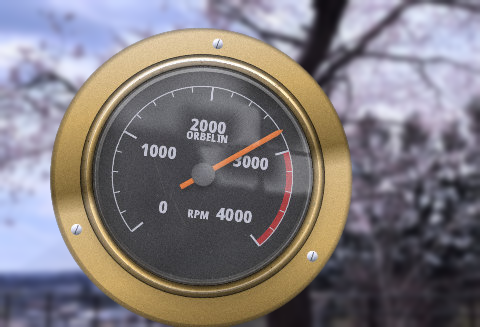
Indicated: 2800,rpm
